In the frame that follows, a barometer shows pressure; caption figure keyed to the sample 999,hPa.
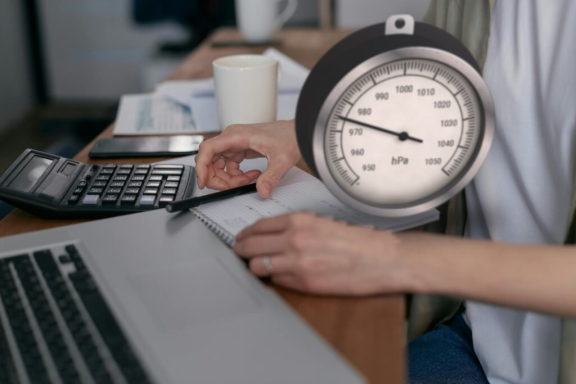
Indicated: 975,hPa
